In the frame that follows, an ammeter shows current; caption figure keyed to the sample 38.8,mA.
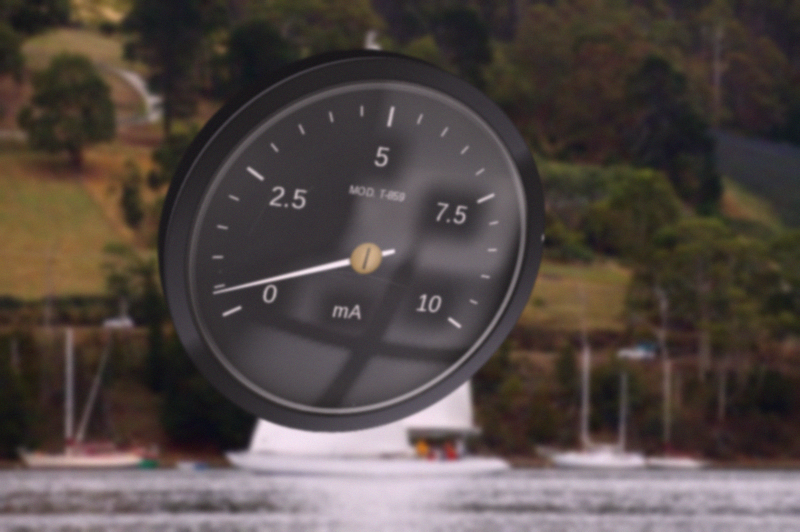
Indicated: 0.5,mA
